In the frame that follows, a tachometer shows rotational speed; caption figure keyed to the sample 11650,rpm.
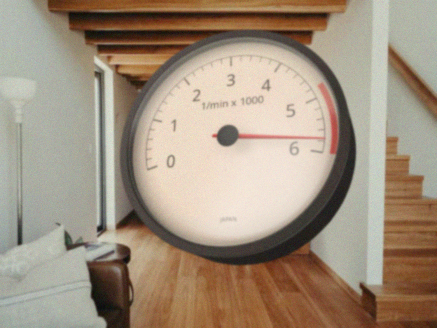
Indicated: 5800,rpm
